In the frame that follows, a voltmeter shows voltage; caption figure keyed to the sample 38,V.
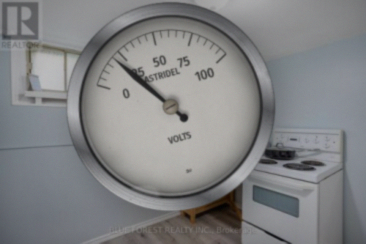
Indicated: 20,V
